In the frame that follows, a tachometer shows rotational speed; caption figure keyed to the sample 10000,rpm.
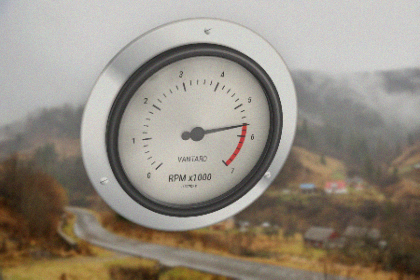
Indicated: 5600,rpm
